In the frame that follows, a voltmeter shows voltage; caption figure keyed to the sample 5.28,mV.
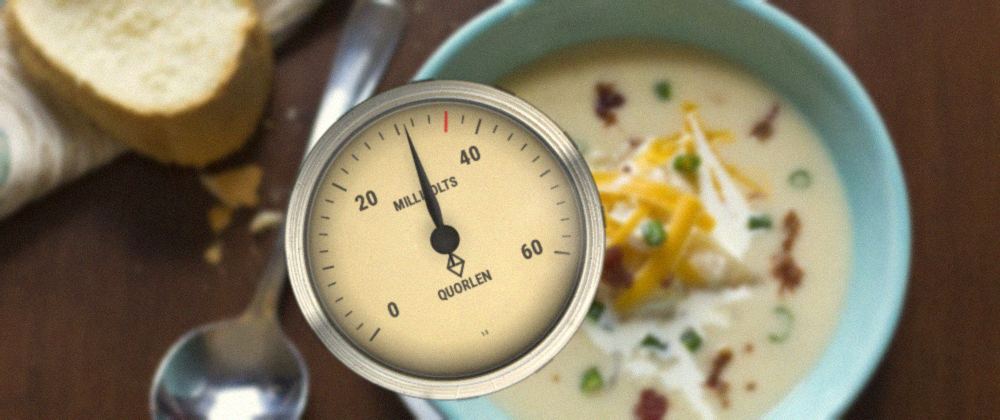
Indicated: 31,mV
